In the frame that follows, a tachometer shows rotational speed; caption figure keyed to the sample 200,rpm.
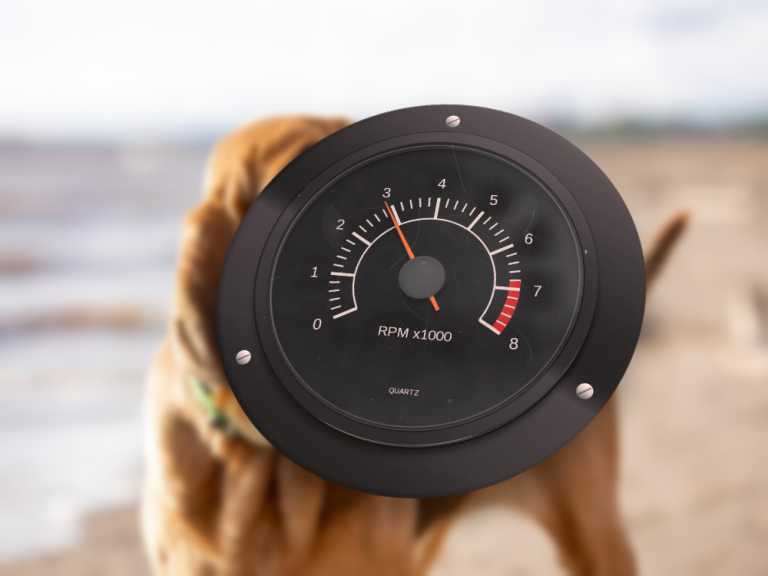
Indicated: 2900,rpm
